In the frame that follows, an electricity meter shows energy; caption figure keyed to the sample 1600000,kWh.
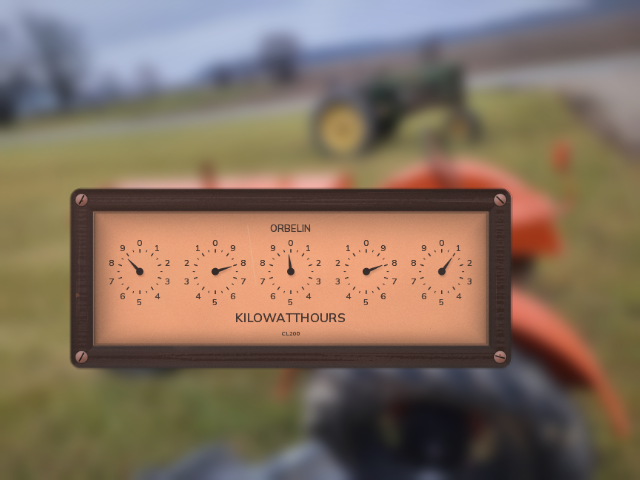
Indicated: 87981,kWh
